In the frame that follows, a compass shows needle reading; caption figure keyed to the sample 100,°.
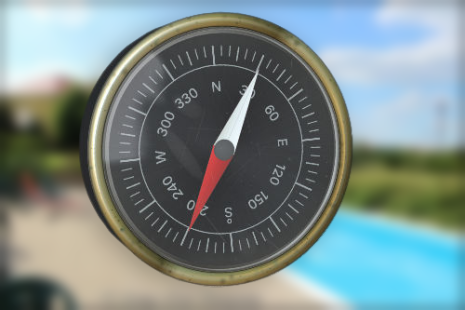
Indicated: 210,°
